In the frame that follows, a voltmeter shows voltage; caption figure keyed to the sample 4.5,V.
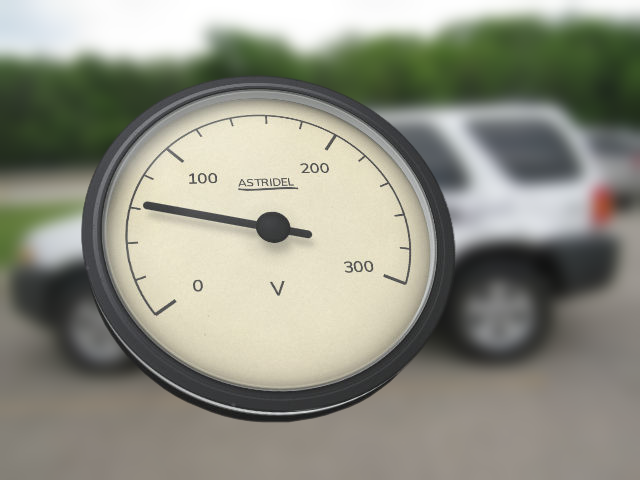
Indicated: 60,V
